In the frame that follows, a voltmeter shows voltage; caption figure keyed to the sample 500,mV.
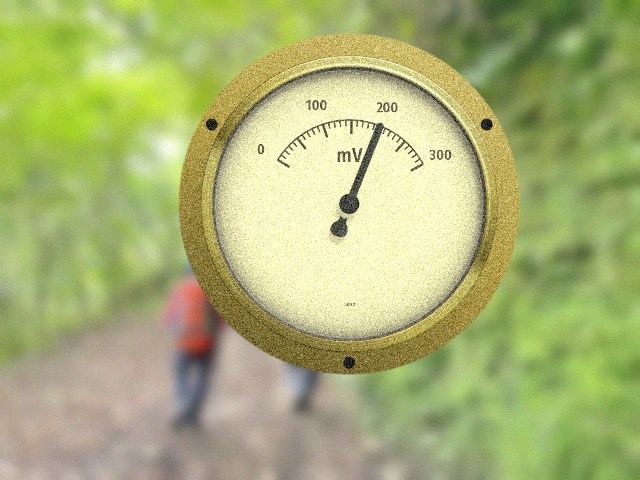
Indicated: 200,mV
